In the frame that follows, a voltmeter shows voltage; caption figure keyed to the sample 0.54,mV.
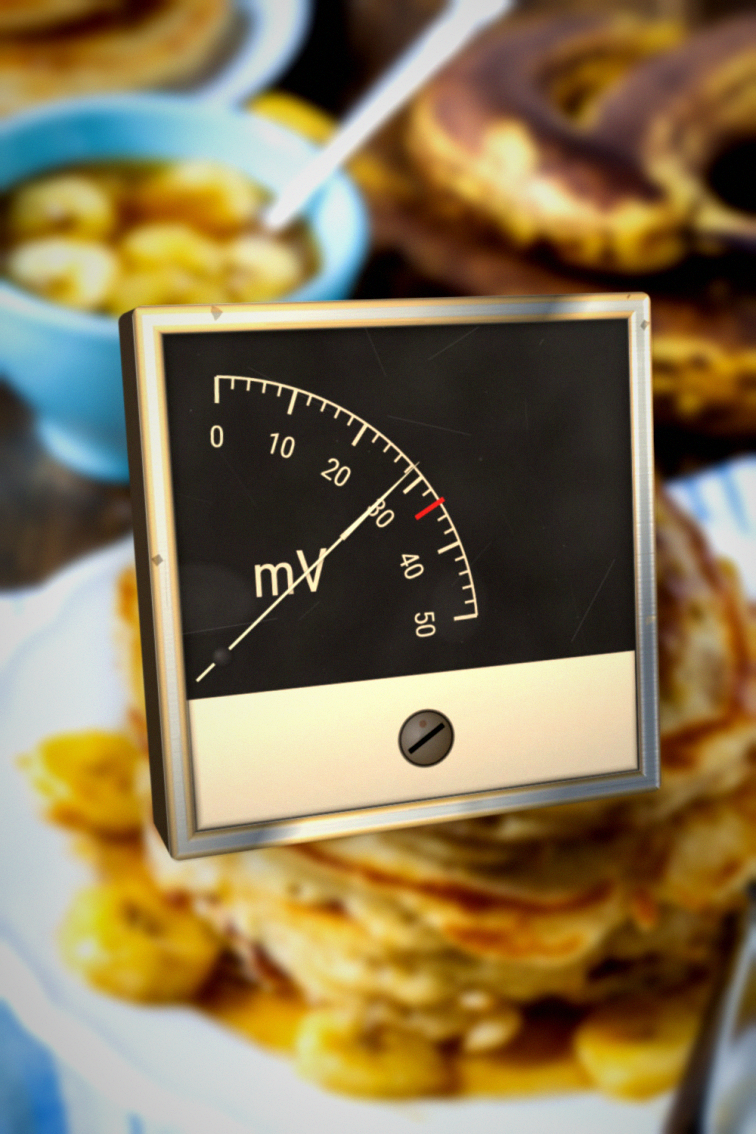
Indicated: 28,mV
